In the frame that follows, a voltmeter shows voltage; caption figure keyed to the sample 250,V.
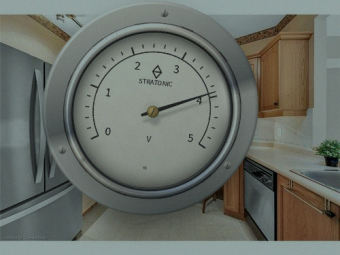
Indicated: 3.9,V
